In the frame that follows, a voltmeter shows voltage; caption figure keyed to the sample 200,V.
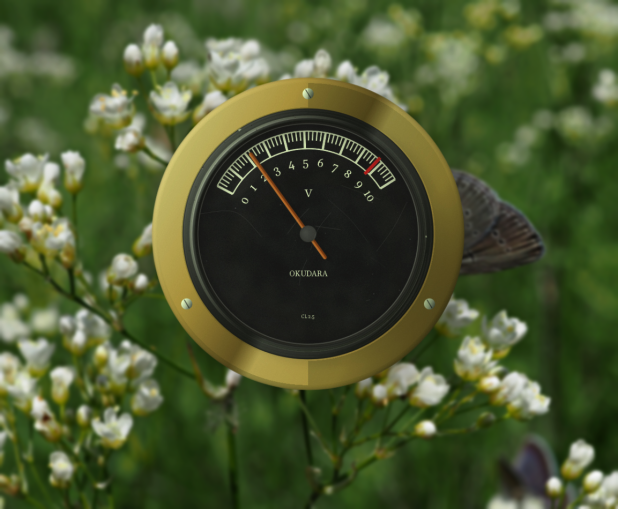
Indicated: 2.2,V
